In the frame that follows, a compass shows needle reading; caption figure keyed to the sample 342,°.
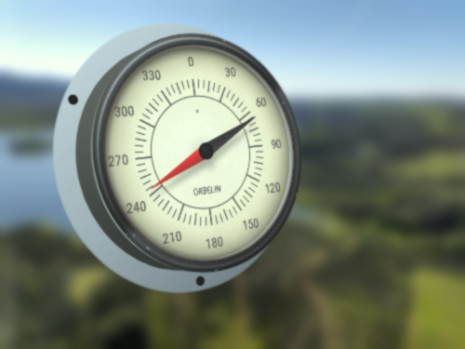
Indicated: 245,°
